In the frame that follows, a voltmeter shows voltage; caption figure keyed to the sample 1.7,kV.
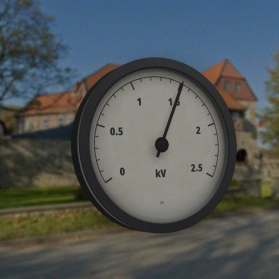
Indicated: 1.5,kV
